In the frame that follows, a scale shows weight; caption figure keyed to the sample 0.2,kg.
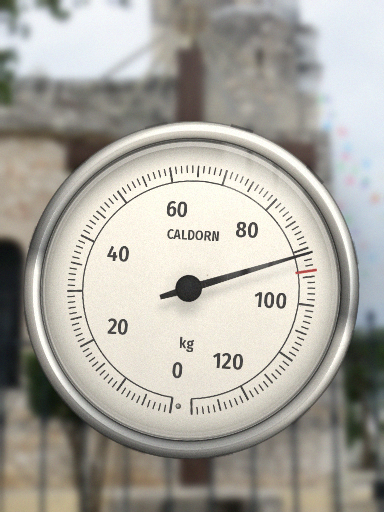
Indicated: 91,kg
